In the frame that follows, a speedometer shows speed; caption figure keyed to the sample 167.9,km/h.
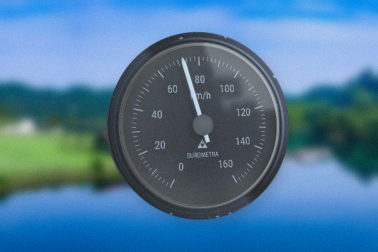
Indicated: 72,km/h
